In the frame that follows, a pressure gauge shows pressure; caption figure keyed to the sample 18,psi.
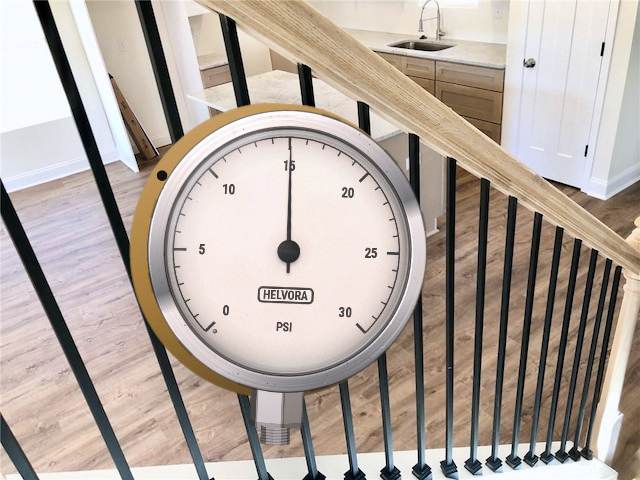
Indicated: 15,psi
